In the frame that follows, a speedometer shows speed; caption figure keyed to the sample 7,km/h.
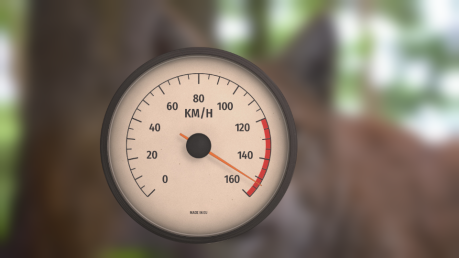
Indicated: 152.5,km/h
